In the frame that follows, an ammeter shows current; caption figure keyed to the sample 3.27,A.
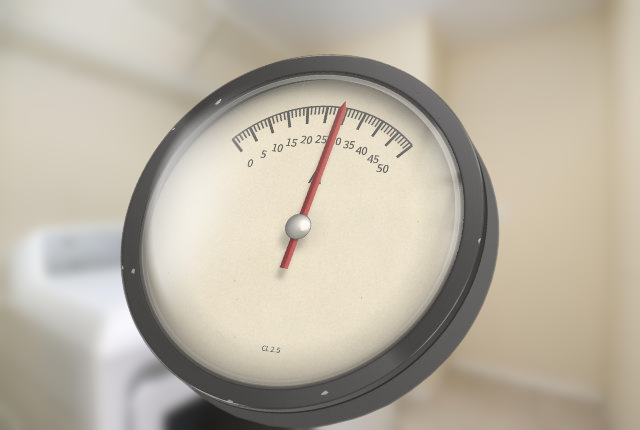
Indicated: 30,A
